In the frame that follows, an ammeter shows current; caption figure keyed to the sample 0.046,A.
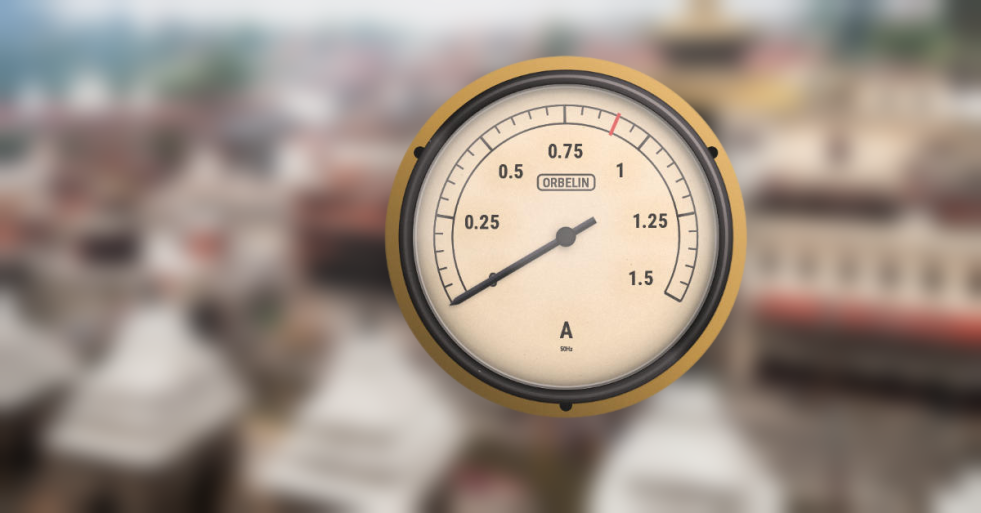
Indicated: 0,A
